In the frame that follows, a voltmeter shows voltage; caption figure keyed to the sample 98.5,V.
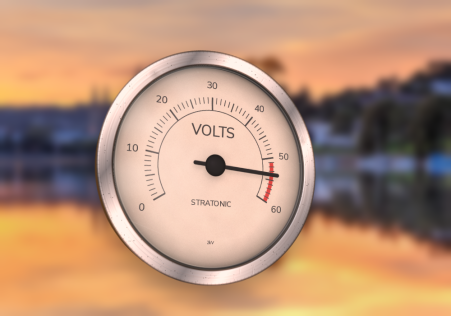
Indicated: 54,V
